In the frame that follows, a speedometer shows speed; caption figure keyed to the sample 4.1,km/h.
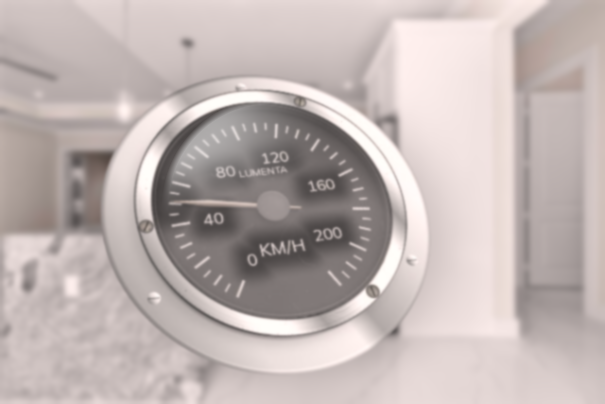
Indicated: 50,km/h
